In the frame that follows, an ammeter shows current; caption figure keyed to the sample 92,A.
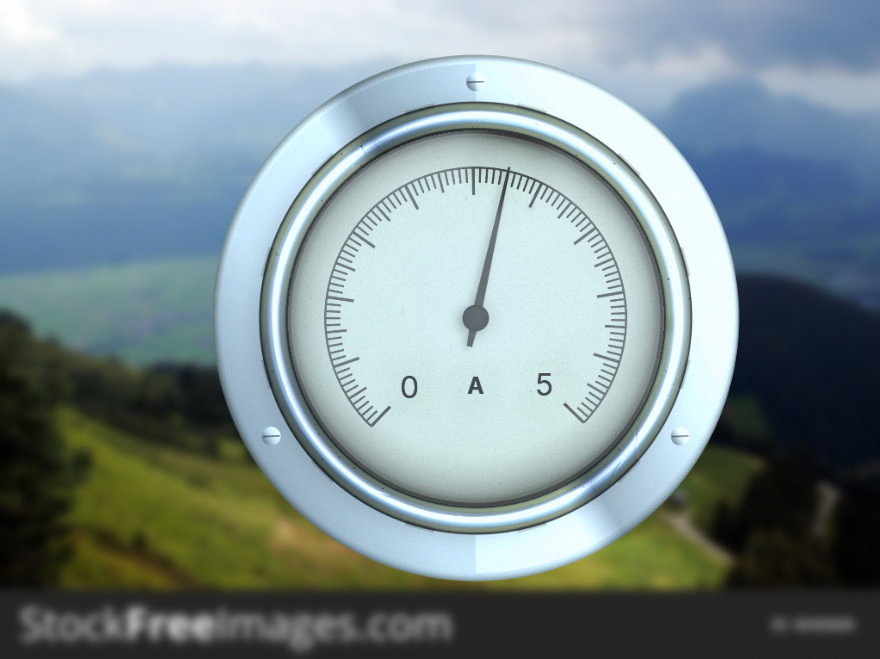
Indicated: 2.75,A
